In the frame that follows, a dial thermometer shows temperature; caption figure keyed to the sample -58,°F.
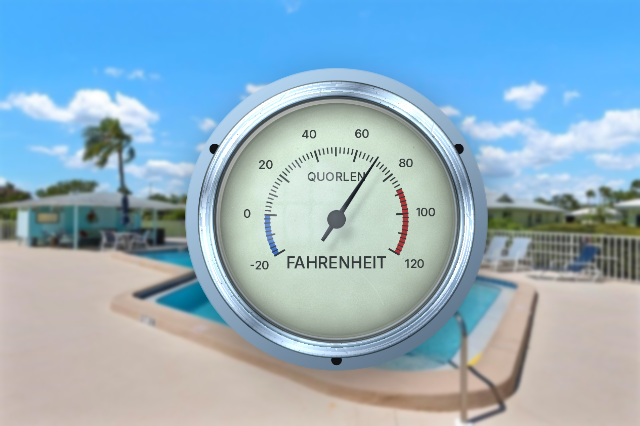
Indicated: 70,°F
